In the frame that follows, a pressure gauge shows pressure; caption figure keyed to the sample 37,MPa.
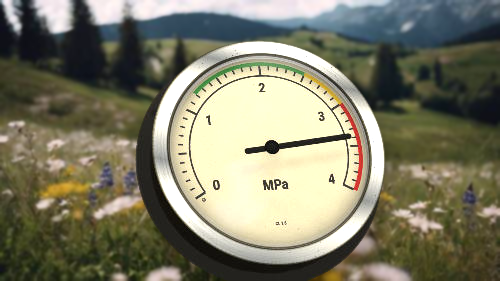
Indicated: 3.4,MPa
